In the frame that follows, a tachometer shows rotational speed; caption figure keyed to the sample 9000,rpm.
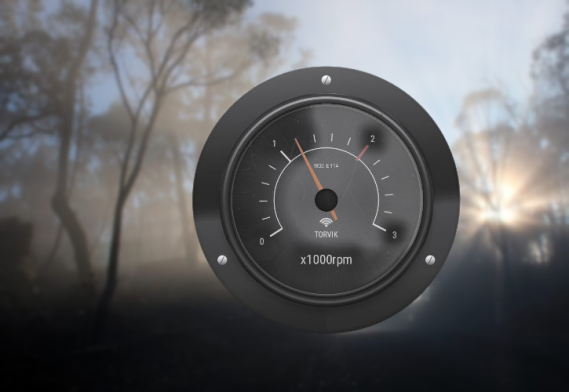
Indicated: 1200,rpm
